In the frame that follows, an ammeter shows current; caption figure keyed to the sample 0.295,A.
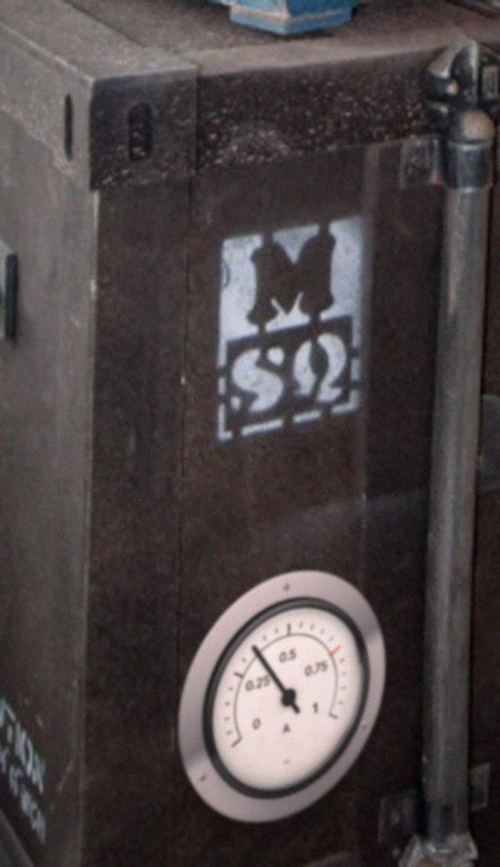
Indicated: 0.35,A
